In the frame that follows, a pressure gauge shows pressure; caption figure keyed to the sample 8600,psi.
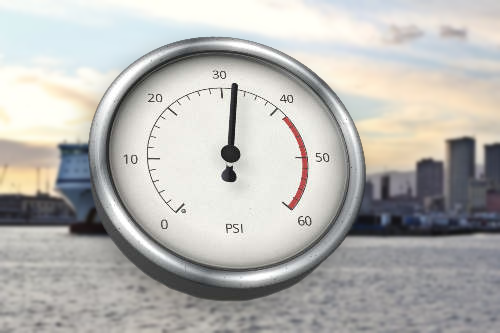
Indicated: 32,psi
